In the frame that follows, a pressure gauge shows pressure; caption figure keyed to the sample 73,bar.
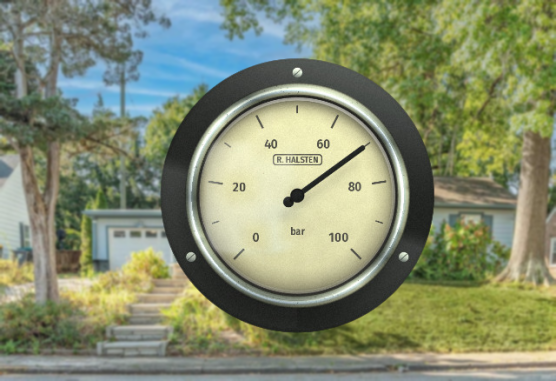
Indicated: 70,bar
